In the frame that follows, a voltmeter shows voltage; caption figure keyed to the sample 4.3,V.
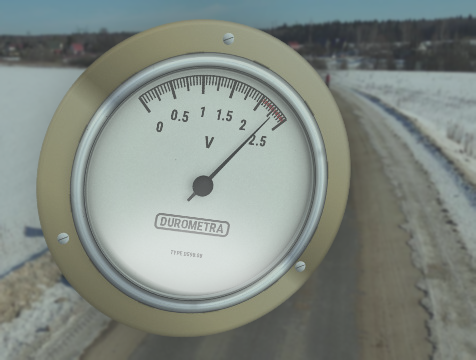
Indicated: 2.25,V
